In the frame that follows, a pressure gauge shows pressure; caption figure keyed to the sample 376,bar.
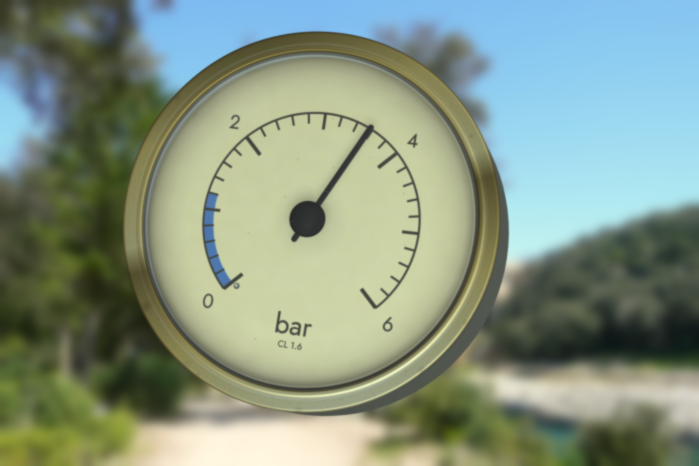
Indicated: 3.6,bar
